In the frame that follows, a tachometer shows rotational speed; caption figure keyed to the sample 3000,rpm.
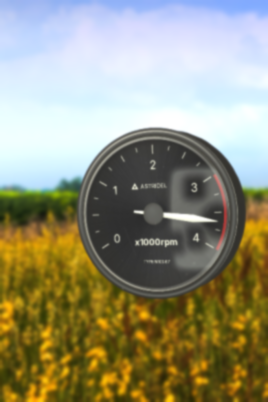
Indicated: 3625,rpm
